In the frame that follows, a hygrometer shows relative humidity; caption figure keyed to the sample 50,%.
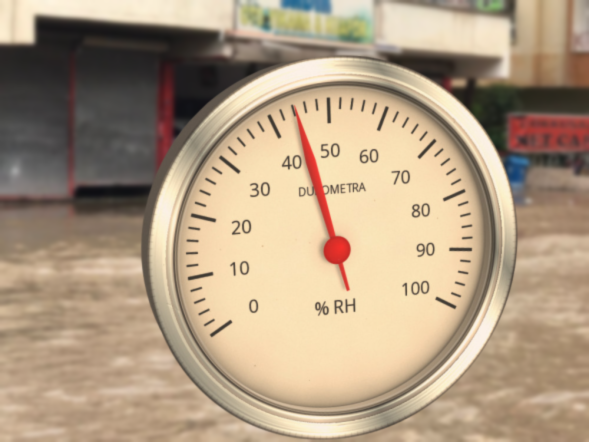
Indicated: 44,%
